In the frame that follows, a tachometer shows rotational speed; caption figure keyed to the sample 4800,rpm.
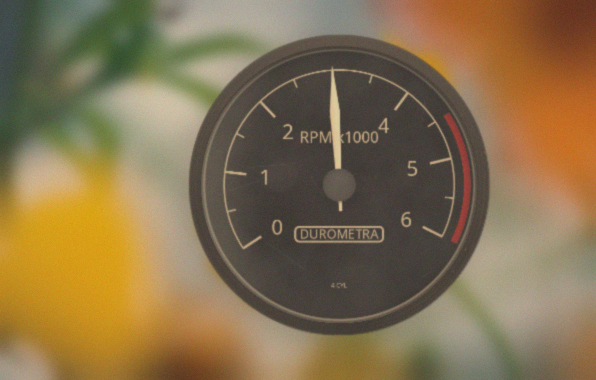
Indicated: 3000,rpm
